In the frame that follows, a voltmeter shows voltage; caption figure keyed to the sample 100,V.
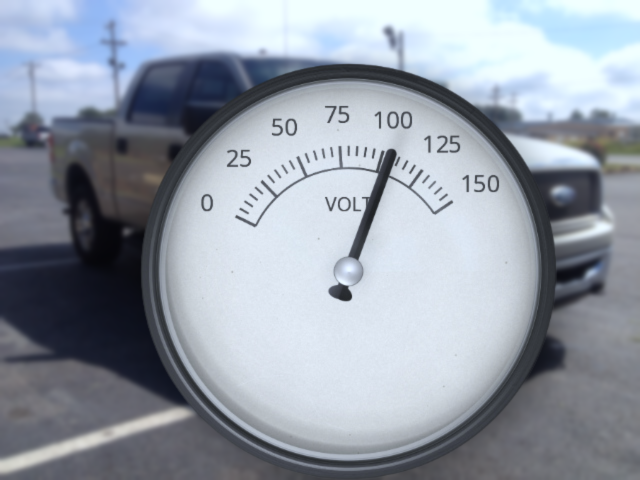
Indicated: 105,V
